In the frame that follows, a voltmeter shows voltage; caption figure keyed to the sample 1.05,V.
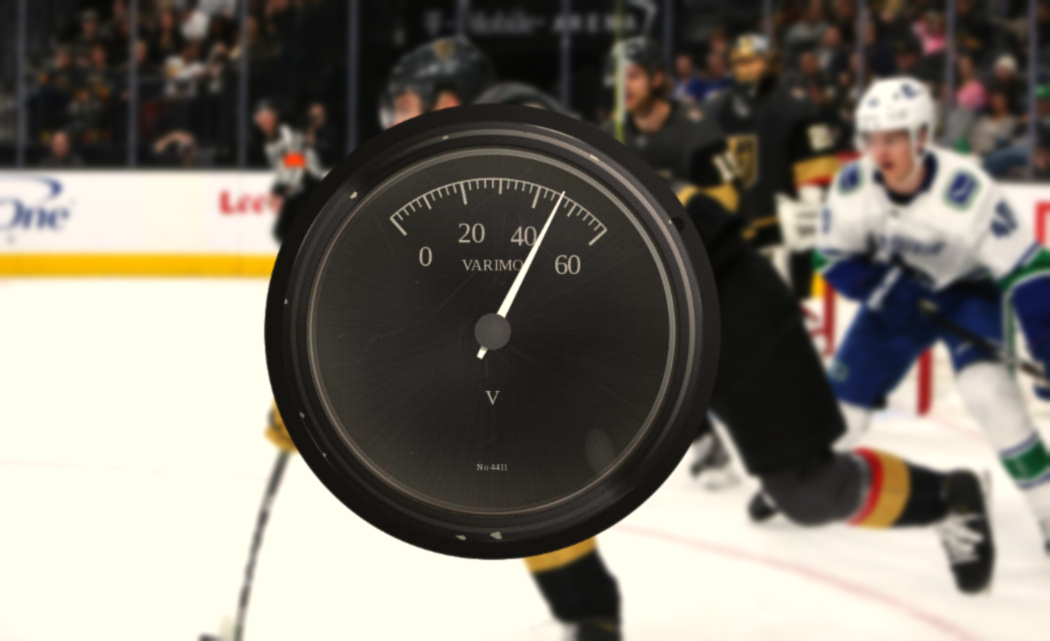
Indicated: 46,V
